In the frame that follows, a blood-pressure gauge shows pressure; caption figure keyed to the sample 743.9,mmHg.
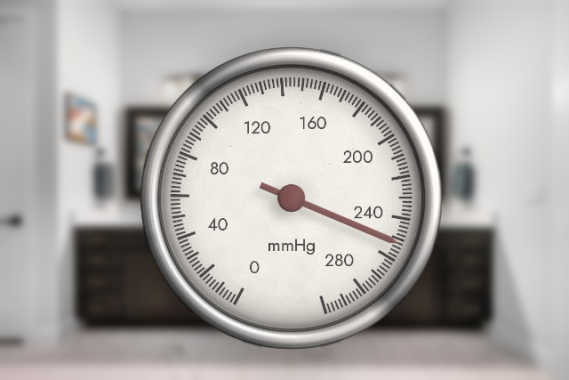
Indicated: 252,mmHg
